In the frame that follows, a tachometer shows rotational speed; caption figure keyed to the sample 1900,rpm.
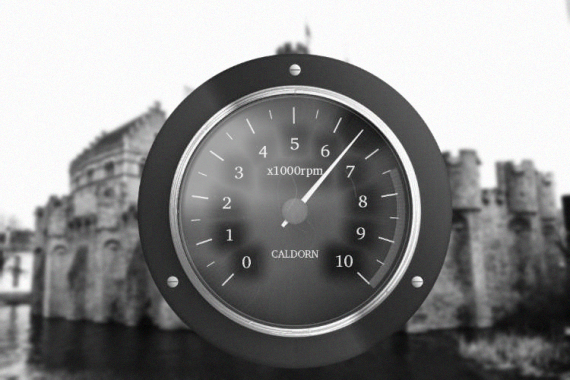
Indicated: 6500,rpm
